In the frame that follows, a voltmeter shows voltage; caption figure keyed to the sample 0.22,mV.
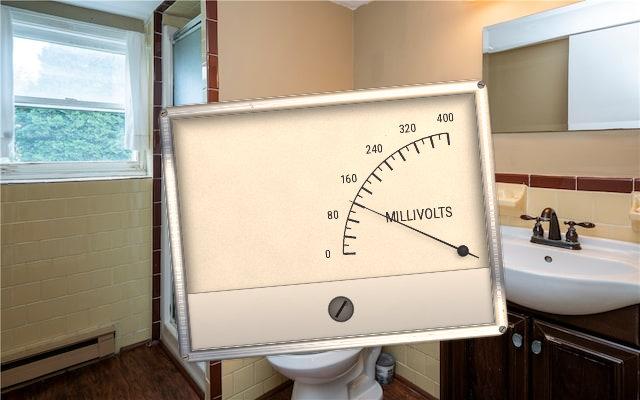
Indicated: 120,mV
